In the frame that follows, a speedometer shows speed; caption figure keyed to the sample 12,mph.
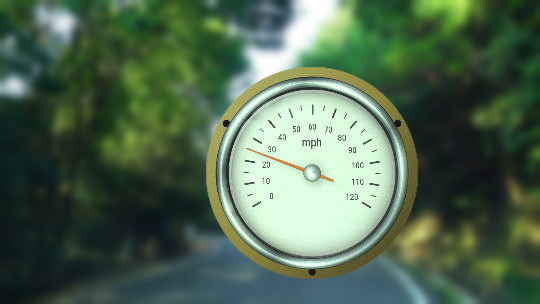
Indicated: 25,mph
